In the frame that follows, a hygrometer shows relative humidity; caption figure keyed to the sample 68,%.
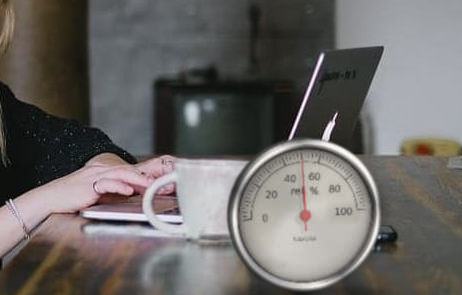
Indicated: 50,%
